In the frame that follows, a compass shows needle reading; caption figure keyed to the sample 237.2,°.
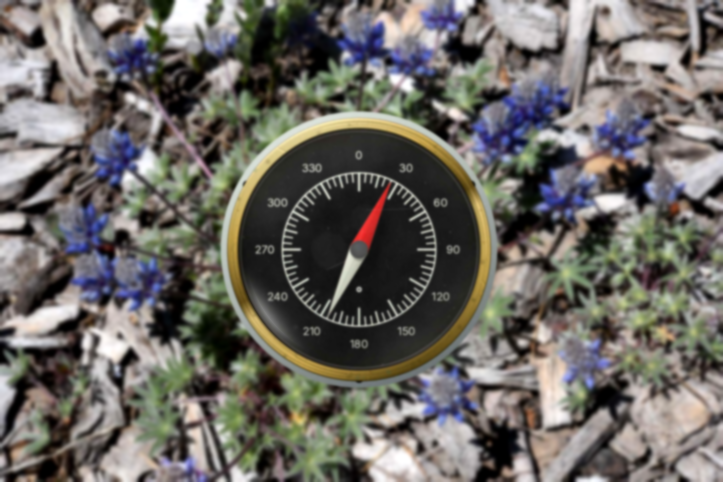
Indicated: 25,°
